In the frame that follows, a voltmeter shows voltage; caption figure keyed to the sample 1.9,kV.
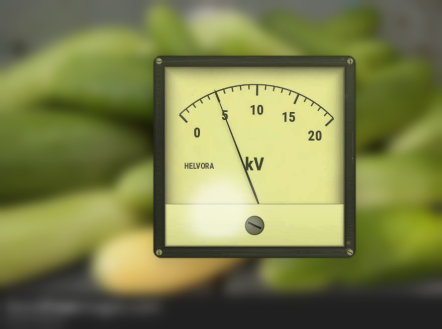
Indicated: 5,kV
